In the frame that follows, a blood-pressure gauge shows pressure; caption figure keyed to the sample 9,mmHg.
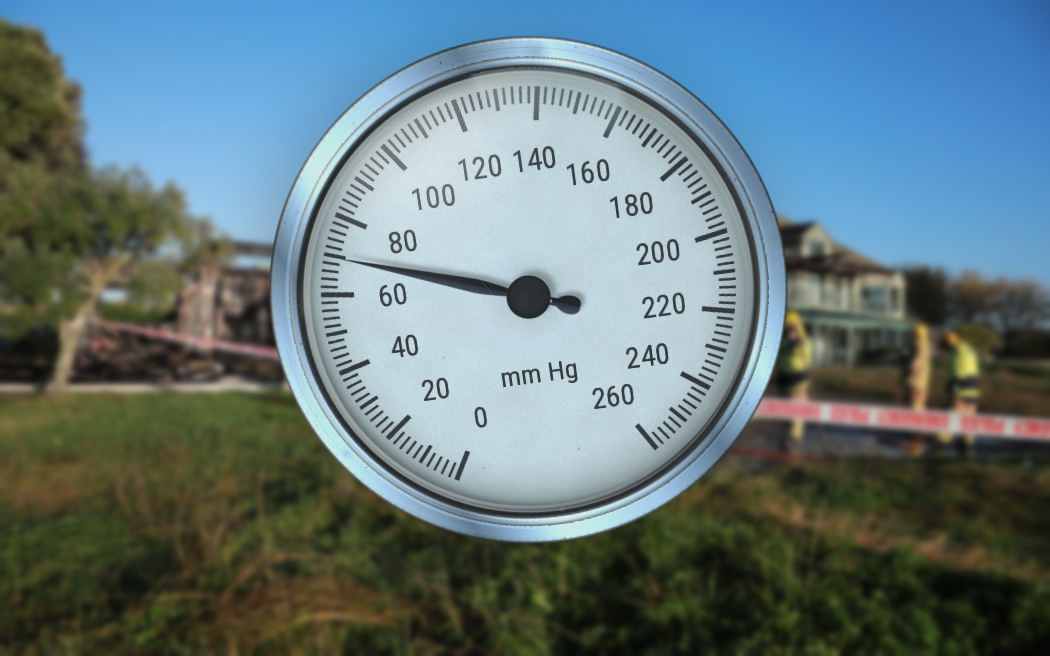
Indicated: 70,mmHg
